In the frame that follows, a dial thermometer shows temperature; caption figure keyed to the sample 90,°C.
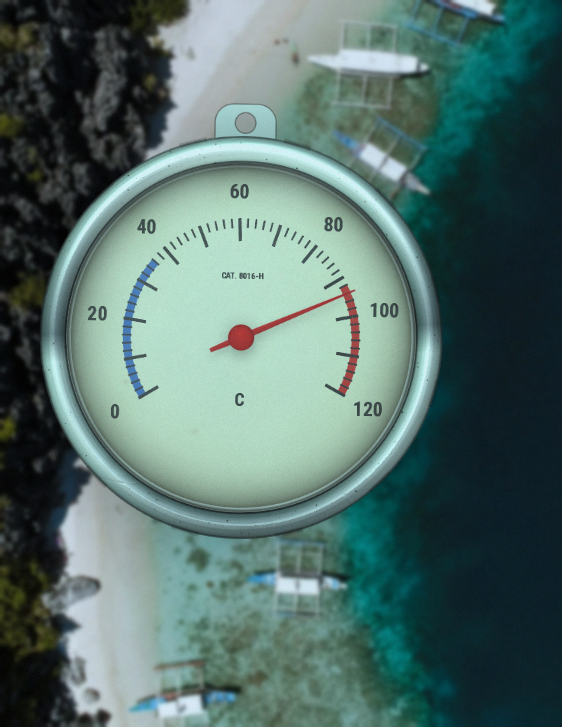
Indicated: 94,°C
